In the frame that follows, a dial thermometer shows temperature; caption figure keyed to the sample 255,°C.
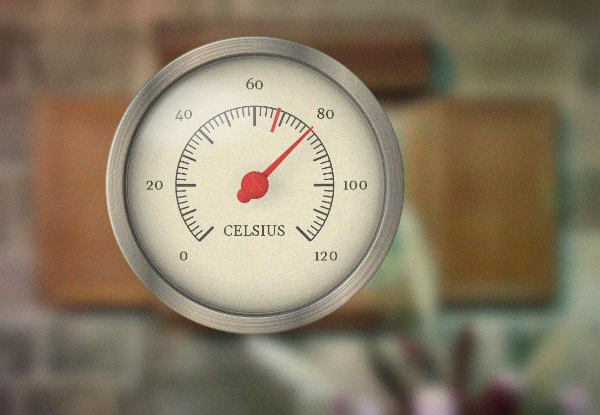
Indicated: 80,°C
